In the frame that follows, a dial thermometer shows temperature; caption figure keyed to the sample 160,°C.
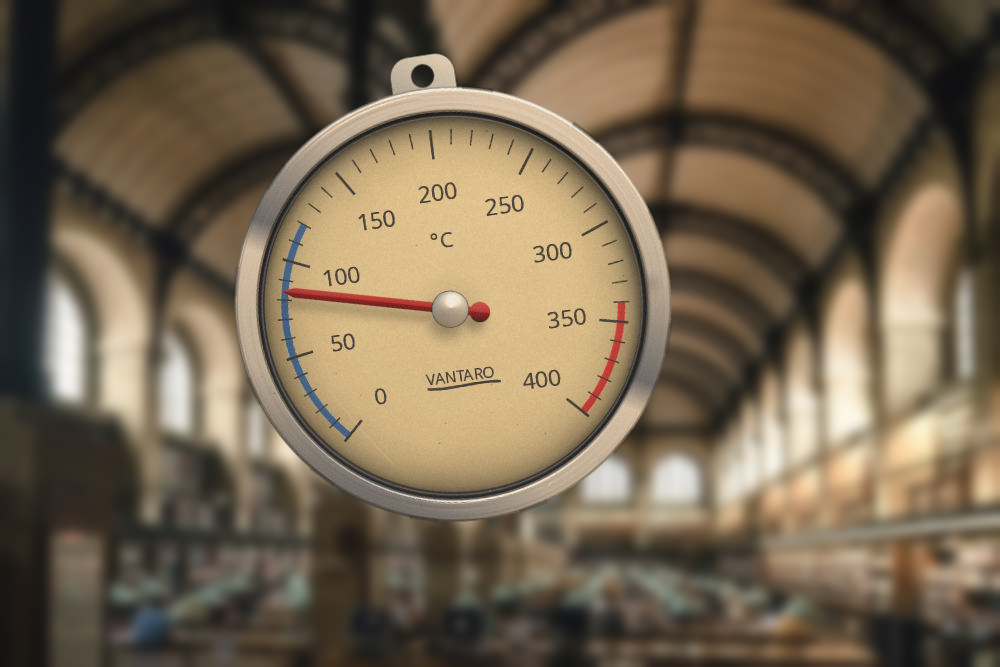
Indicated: 85,°C
